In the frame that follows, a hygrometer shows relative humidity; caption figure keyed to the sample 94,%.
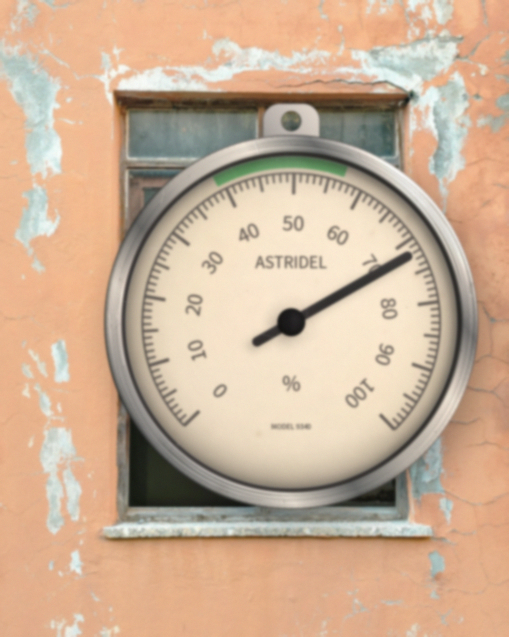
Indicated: 72,%
